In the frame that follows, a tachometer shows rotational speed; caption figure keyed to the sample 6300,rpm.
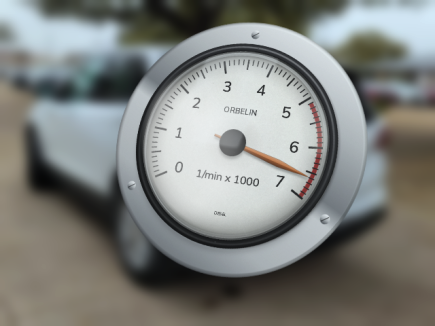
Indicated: 6600,rpm
